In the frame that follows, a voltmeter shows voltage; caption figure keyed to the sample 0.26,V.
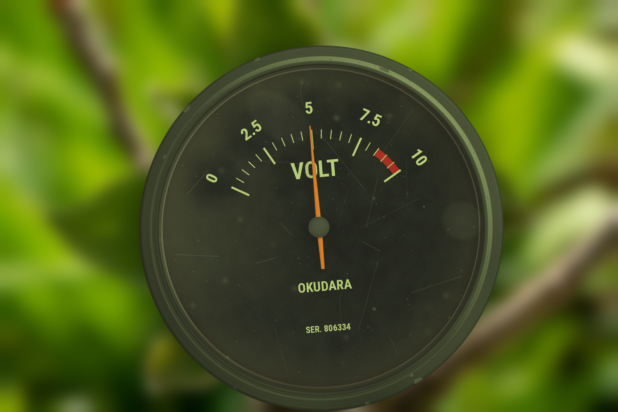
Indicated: 5,V
